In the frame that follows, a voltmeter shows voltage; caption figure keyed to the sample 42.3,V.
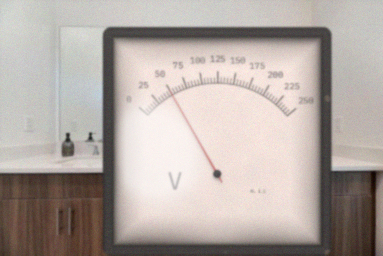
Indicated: 50,V
